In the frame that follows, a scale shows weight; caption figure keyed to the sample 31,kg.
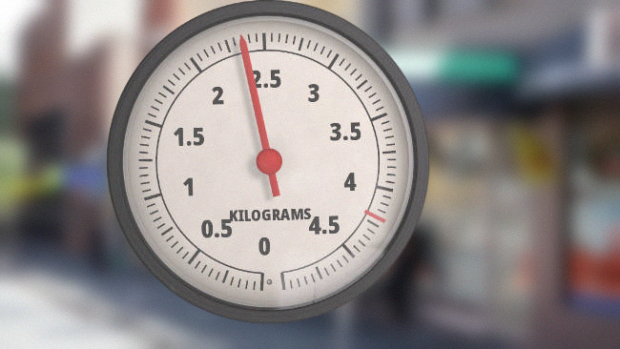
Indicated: 2.35,kg
